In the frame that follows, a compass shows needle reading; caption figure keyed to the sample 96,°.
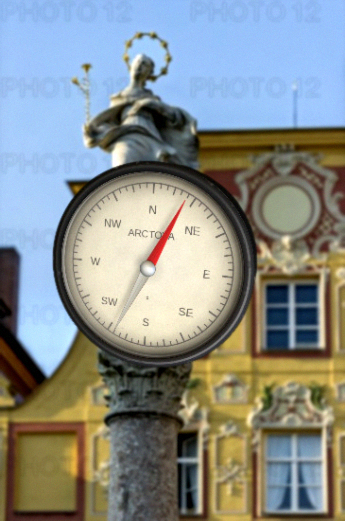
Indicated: 25,°
